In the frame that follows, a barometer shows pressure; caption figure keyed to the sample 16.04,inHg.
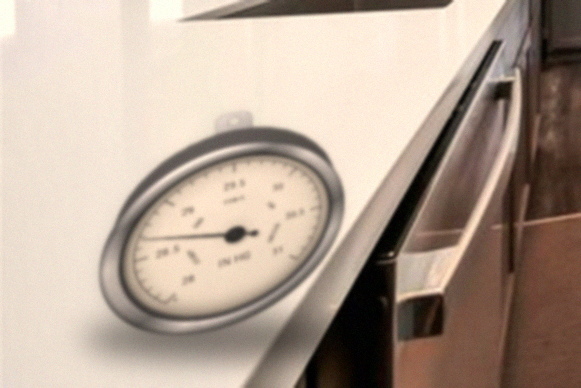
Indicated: 28.7,inHg
